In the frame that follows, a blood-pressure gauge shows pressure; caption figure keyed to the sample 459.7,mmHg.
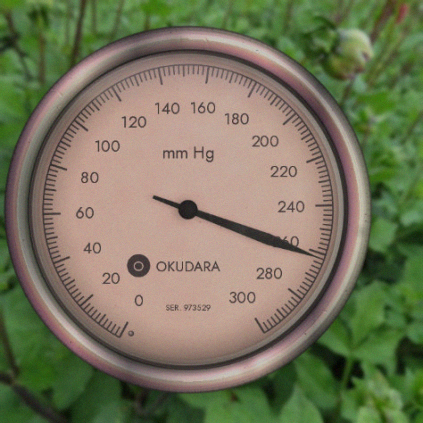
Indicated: 262,mmHg
